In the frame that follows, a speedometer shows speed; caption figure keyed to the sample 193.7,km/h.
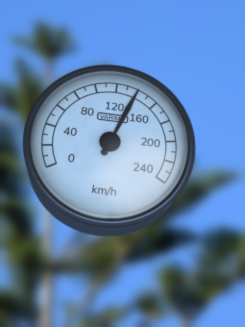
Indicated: 140,km/h
